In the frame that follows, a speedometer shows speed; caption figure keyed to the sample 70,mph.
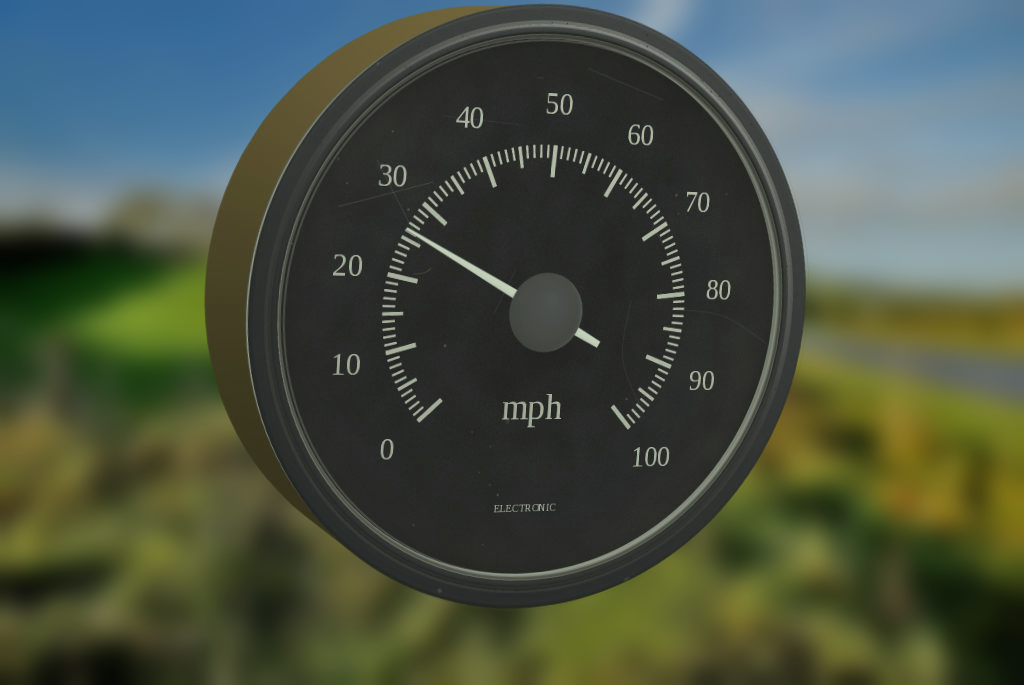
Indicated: 26,mph
